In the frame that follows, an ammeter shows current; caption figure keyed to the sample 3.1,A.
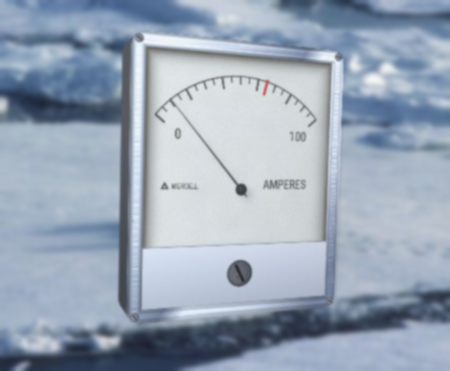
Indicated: 10,A
